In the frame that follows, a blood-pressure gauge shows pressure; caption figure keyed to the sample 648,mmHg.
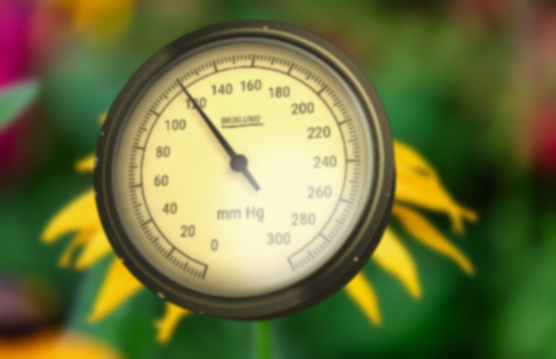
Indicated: 120,mmHg
